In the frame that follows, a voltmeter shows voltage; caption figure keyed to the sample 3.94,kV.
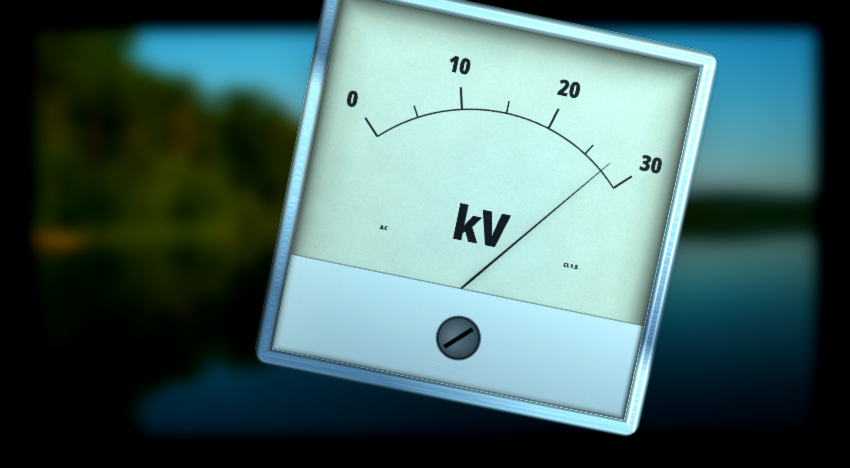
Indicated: 27.5,kV
